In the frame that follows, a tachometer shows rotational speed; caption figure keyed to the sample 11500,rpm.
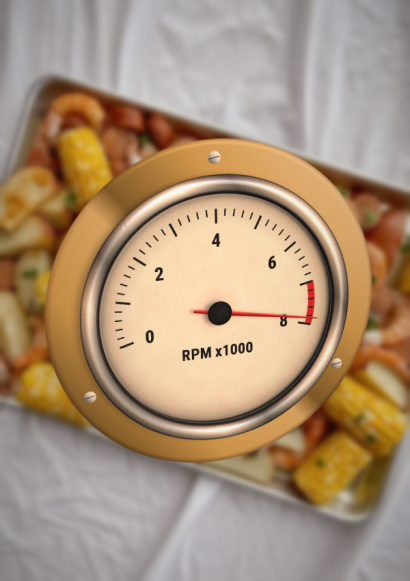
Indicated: 7800,rpm
